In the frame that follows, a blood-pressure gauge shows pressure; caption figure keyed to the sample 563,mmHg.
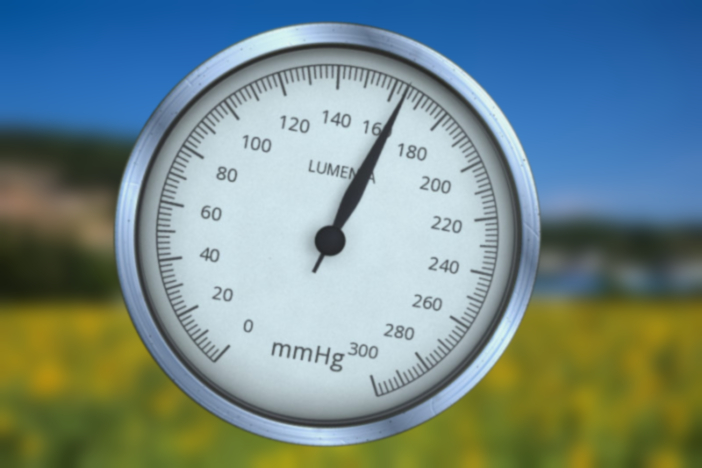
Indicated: 164,mmHg
